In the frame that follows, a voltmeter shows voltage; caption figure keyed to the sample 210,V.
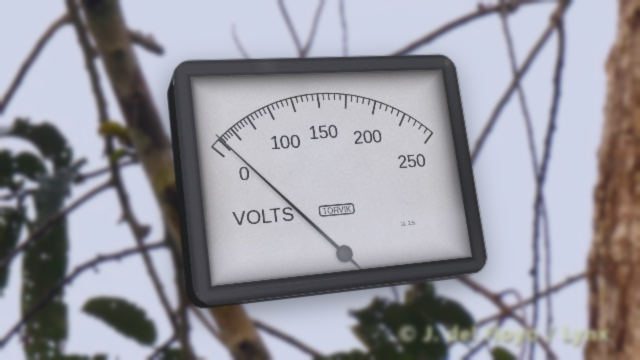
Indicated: 25,V
